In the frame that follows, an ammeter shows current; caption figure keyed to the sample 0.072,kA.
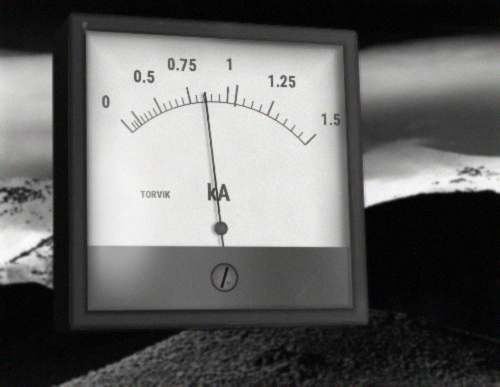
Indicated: 0.85,kA
